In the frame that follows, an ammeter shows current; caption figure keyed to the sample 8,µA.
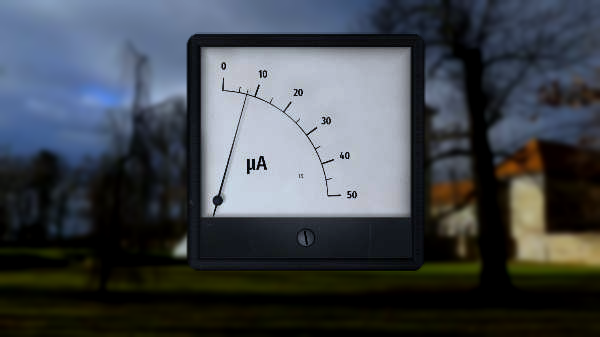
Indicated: 7.5,µA
